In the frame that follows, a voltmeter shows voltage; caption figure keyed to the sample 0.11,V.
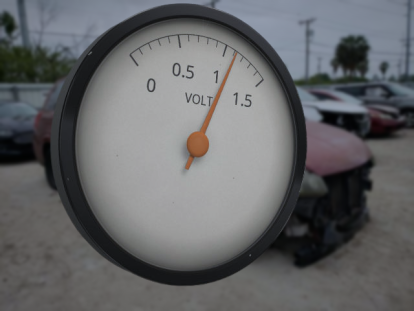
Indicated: 1.1,V
